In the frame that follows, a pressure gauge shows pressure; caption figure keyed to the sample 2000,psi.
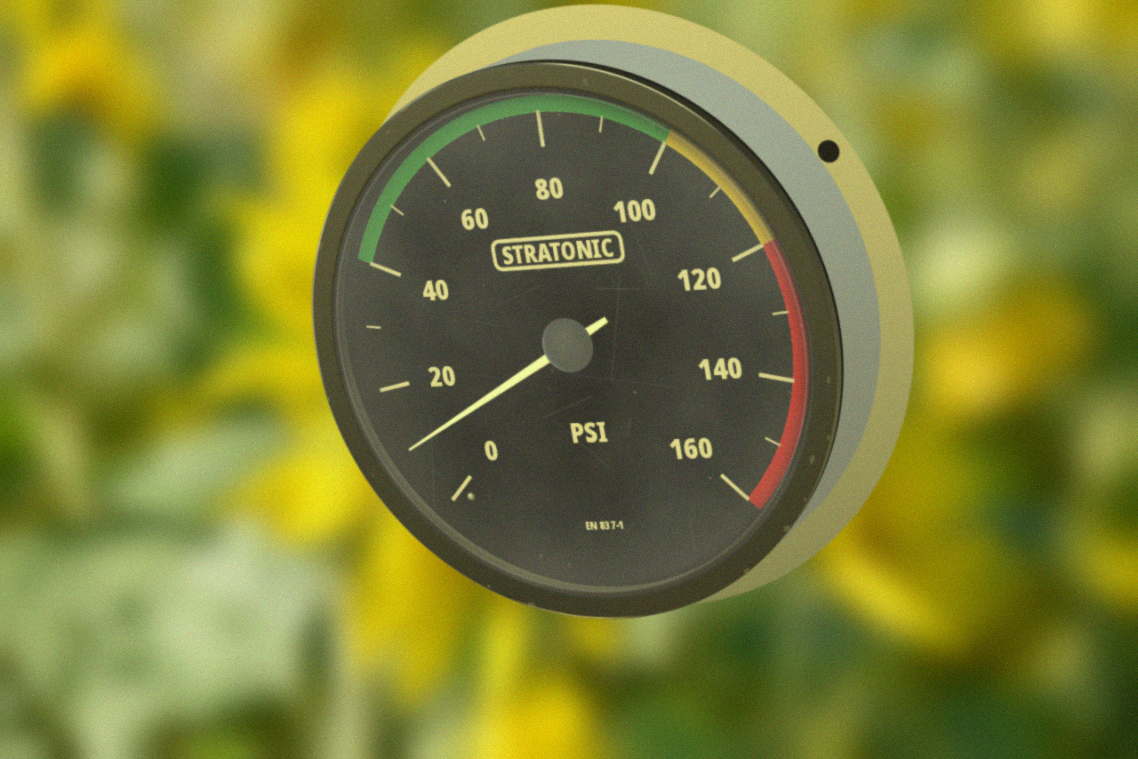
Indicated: 10,psi
